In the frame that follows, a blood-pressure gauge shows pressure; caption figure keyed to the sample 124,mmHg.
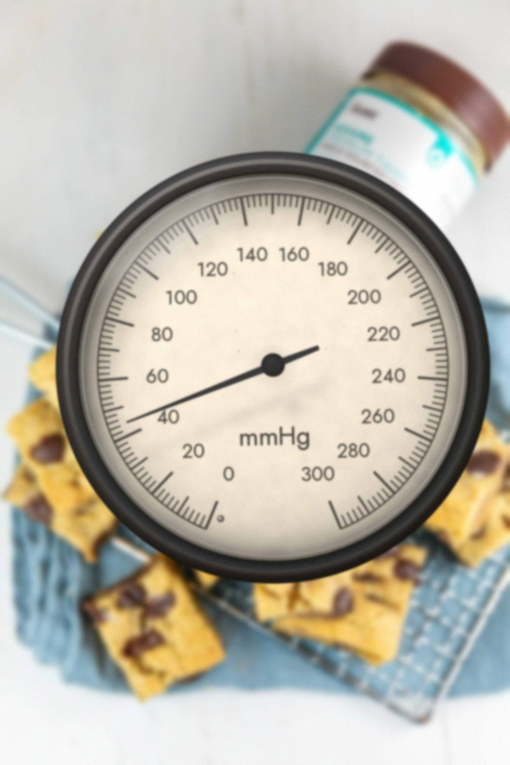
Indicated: 44,mmHg
